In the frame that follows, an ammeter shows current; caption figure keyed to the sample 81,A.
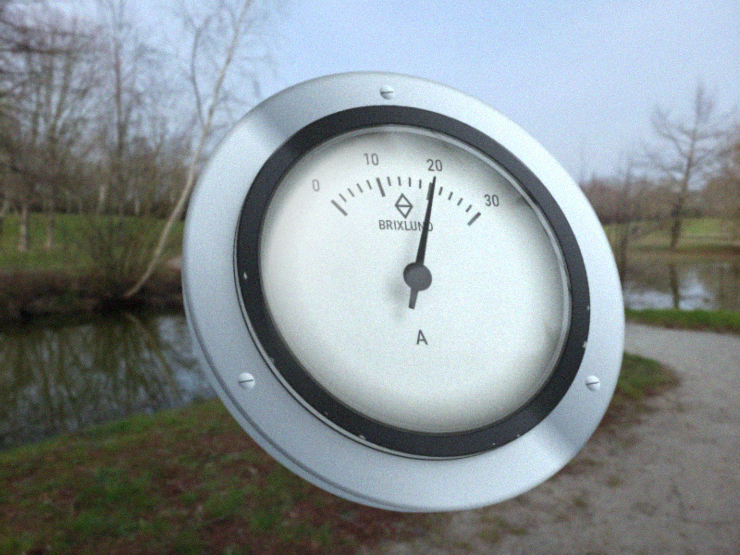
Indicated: 20,A
